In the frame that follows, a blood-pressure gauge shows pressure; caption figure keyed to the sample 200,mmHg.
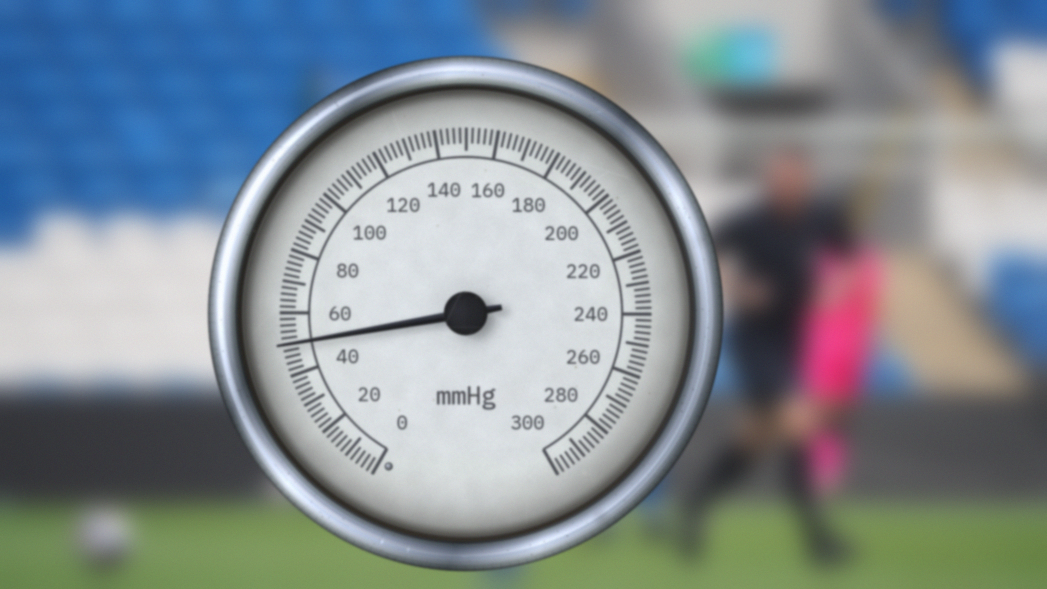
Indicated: 50,mmHg
